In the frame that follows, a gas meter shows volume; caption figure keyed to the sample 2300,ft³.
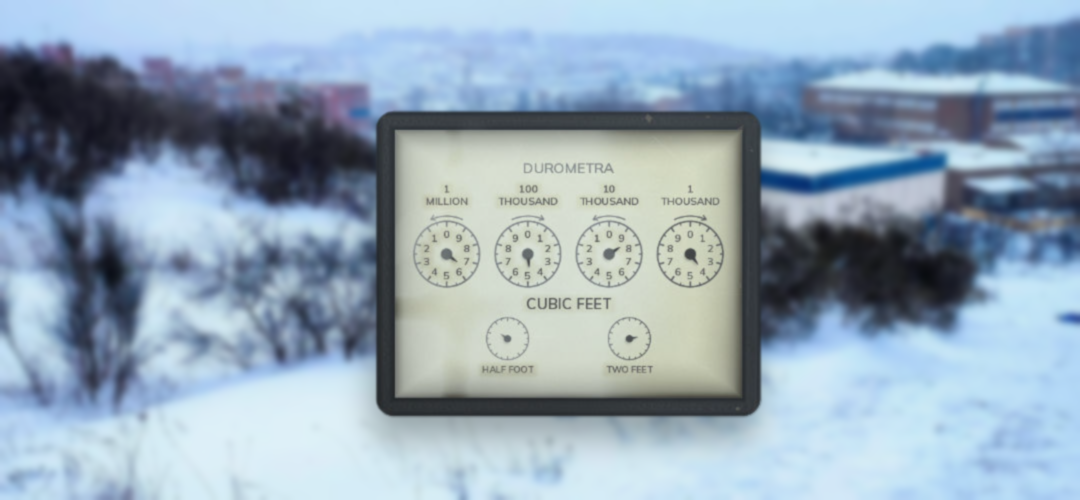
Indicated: 648400,ft³
